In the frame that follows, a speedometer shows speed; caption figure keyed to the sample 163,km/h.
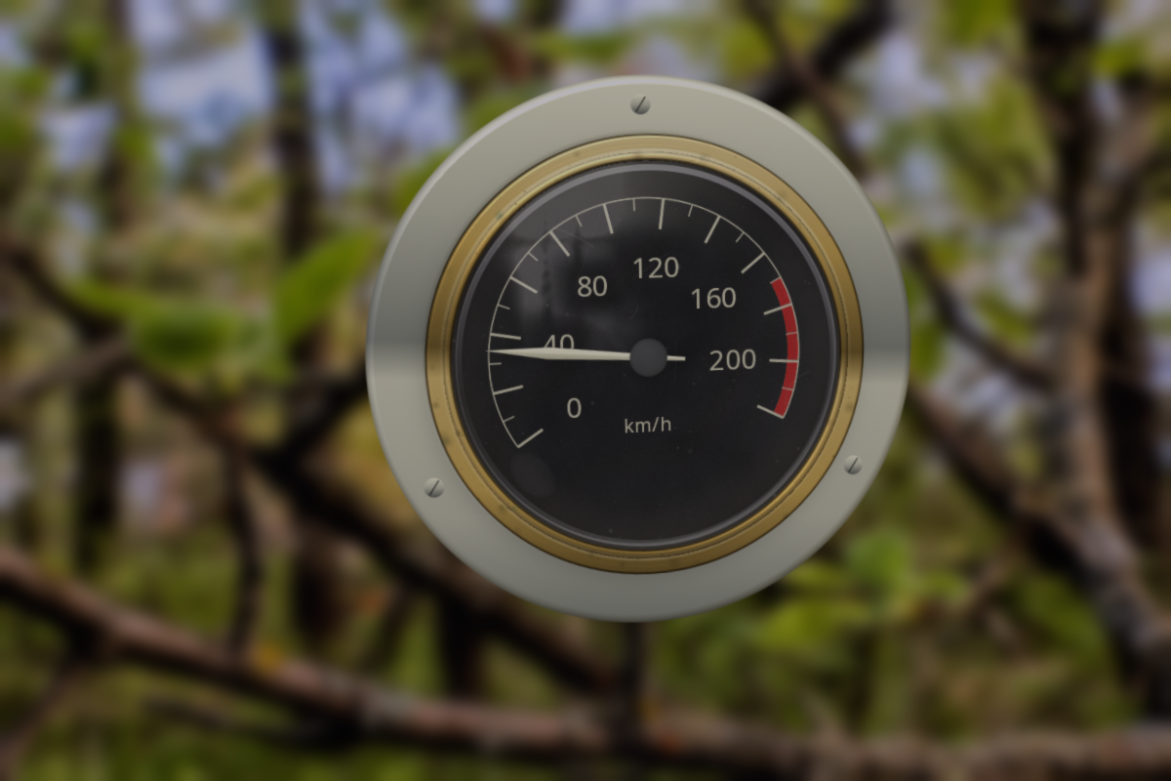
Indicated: 35,km/h
